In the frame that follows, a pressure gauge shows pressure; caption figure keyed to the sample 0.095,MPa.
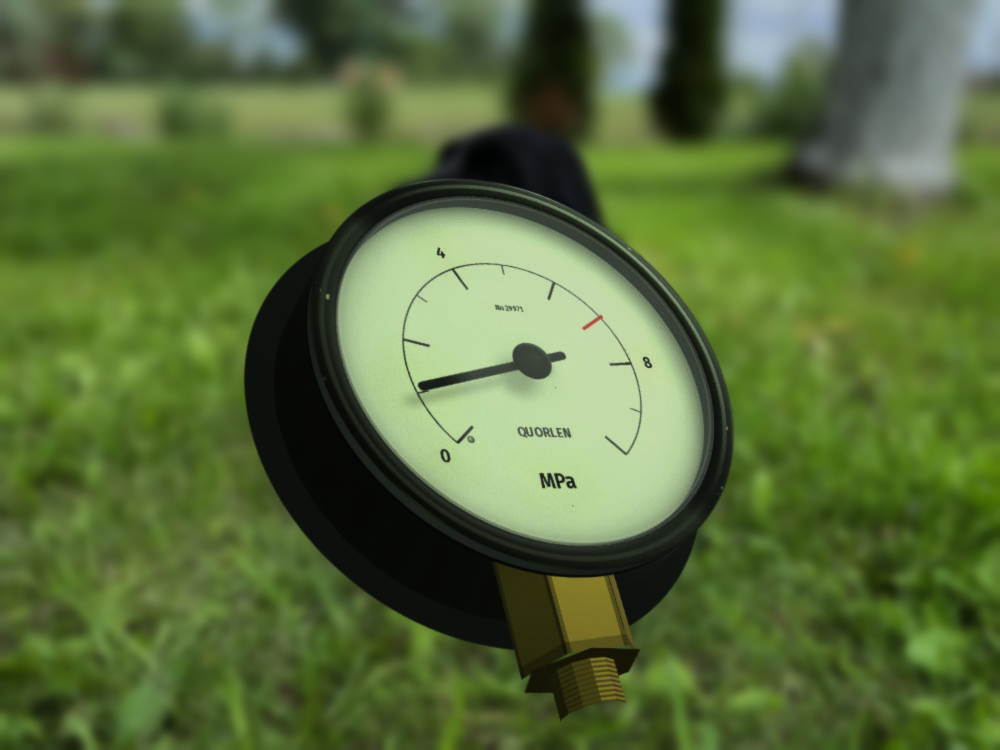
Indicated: 1,MPa
